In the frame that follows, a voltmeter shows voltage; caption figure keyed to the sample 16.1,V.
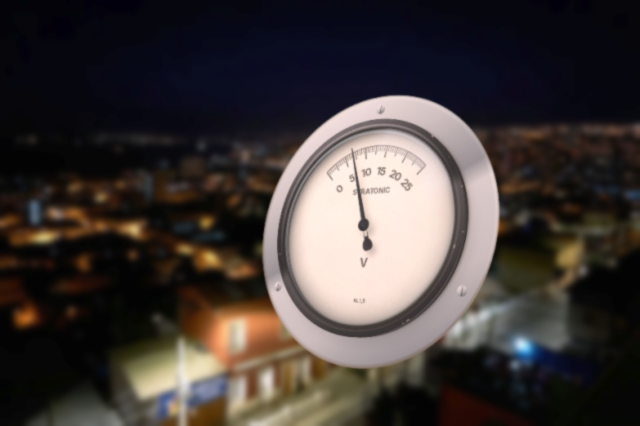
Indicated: 7.5,V
